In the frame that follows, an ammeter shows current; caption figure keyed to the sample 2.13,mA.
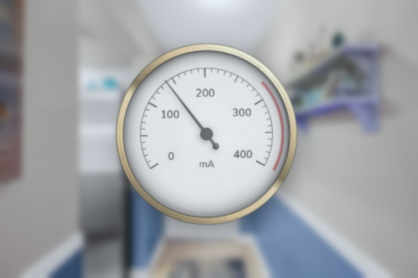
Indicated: 140,mA
